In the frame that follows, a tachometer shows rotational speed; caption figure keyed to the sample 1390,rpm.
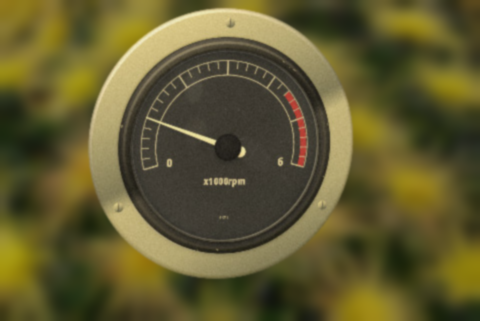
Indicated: 1000,rpm
